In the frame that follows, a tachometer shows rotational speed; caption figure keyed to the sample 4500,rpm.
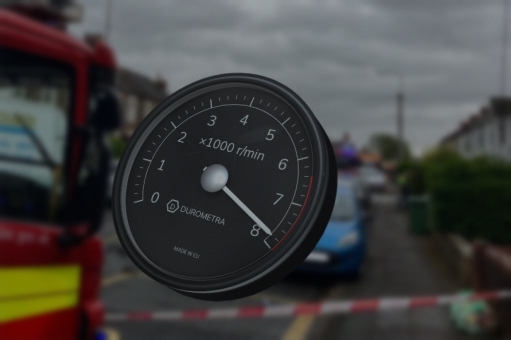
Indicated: 7800,rpm
